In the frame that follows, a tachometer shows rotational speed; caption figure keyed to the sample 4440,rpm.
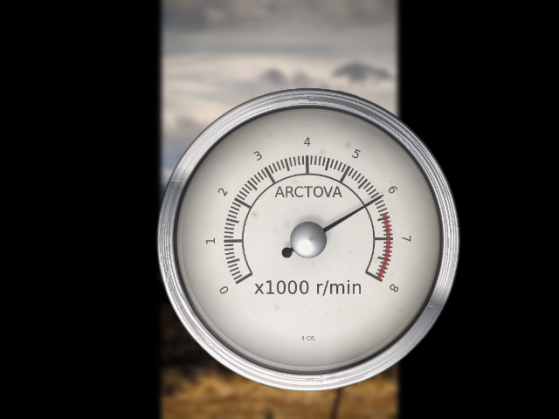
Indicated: 6000,rpm
